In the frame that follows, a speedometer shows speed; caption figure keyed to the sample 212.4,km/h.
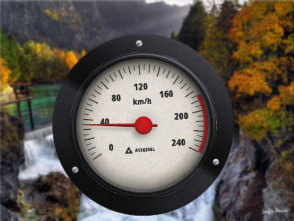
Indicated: 35,km/h
